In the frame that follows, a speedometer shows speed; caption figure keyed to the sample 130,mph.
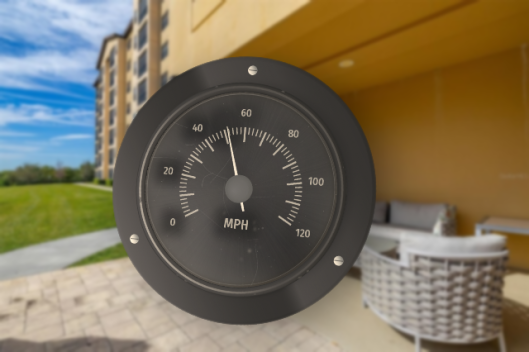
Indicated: 52,mph
